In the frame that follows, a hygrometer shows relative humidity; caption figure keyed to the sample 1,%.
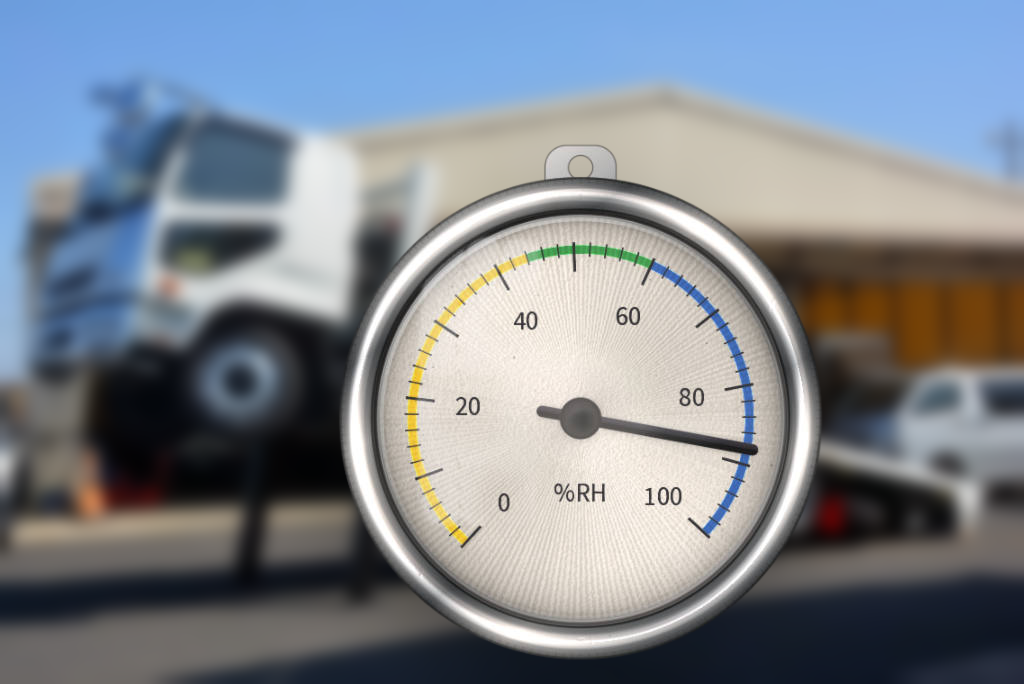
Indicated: 88,%
